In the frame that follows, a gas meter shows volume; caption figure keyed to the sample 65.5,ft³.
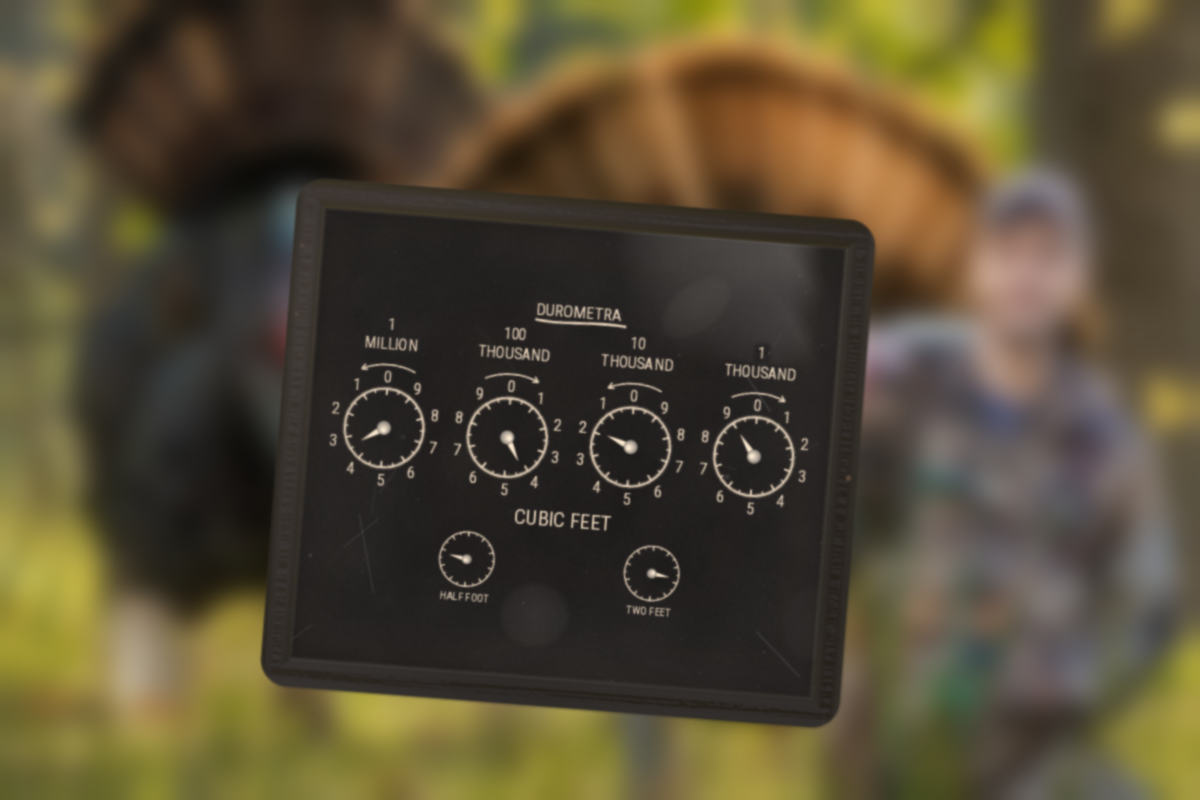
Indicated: 341900,ft³
